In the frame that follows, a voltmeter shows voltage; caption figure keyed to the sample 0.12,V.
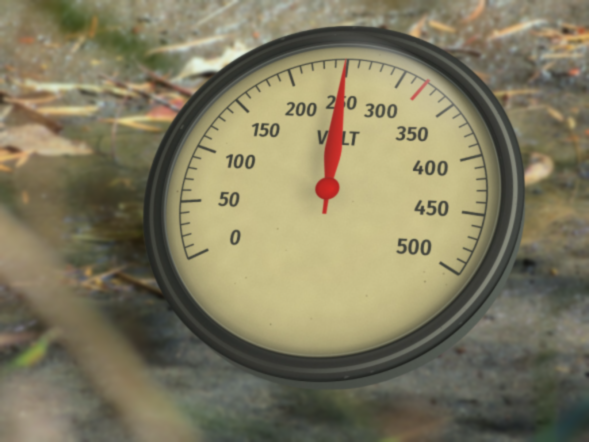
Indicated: 250,V
